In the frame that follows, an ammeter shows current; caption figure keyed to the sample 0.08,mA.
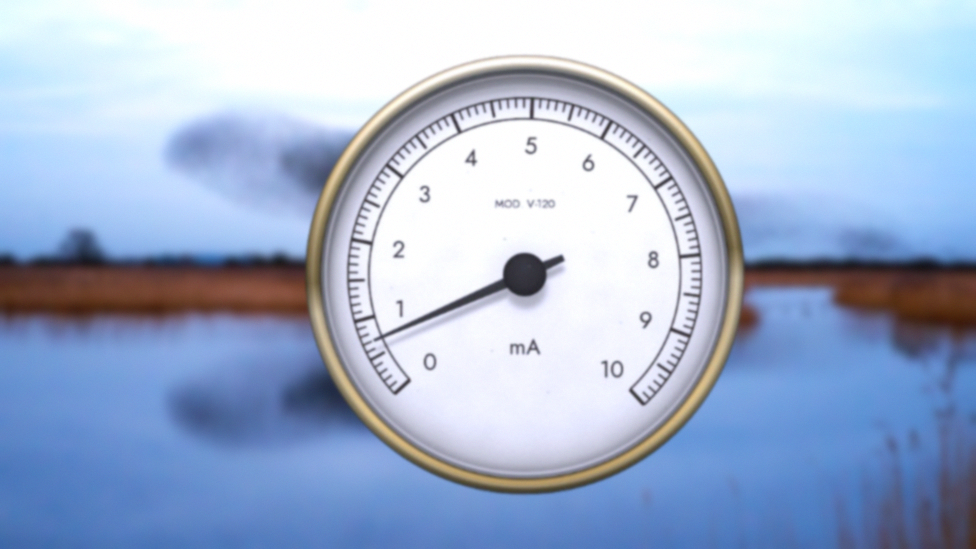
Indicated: 0.7,mA
